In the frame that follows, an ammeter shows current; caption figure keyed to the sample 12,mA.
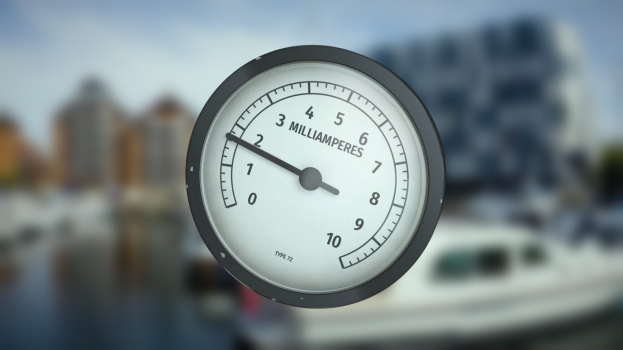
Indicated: 1.7,mA
